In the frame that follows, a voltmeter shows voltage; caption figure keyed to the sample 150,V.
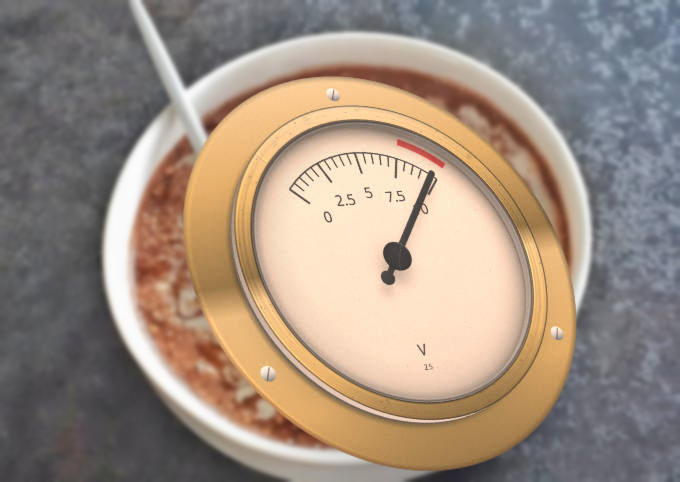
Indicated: 9.5,V
